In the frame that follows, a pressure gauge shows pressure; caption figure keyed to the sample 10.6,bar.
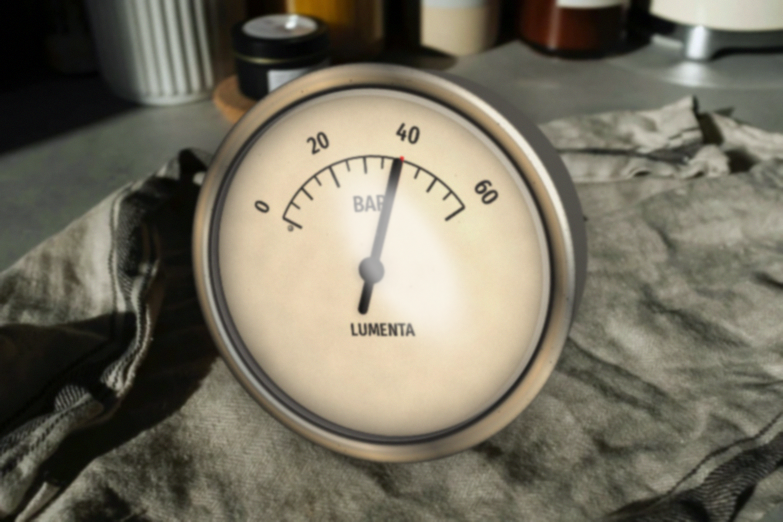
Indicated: 40,bar
